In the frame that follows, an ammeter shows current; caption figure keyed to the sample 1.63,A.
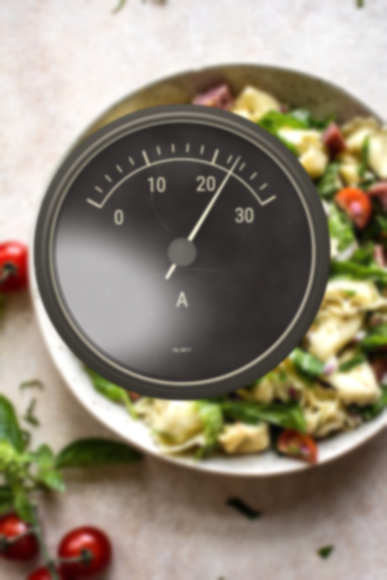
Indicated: 23,A
